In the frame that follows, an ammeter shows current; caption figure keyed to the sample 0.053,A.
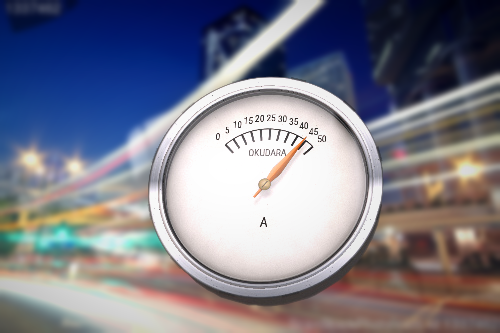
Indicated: 45,A
